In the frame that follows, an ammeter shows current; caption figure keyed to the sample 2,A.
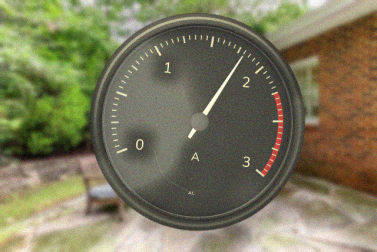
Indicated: 1.8,A
